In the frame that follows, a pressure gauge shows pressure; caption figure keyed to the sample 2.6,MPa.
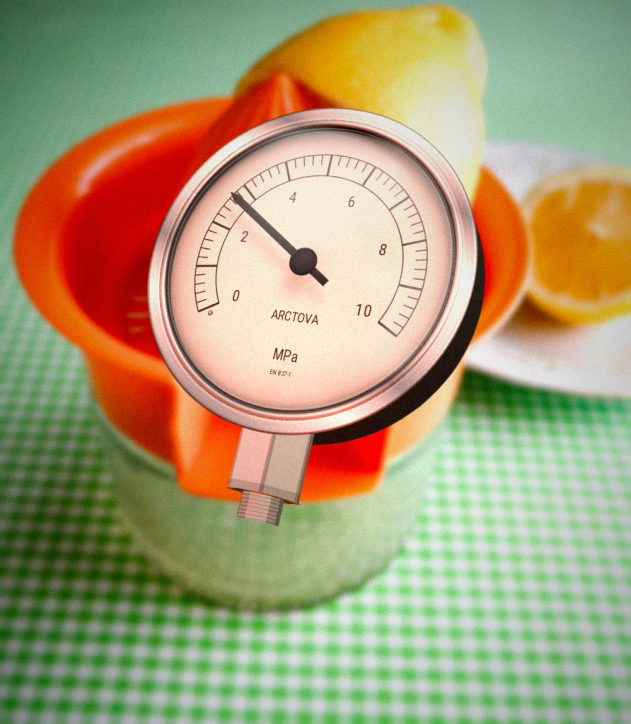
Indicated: 2.7,MPa
